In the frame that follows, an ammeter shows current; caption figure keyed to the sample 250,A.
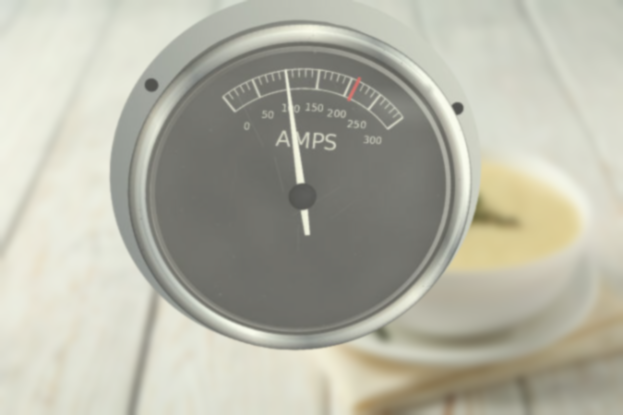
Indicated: 100,A
